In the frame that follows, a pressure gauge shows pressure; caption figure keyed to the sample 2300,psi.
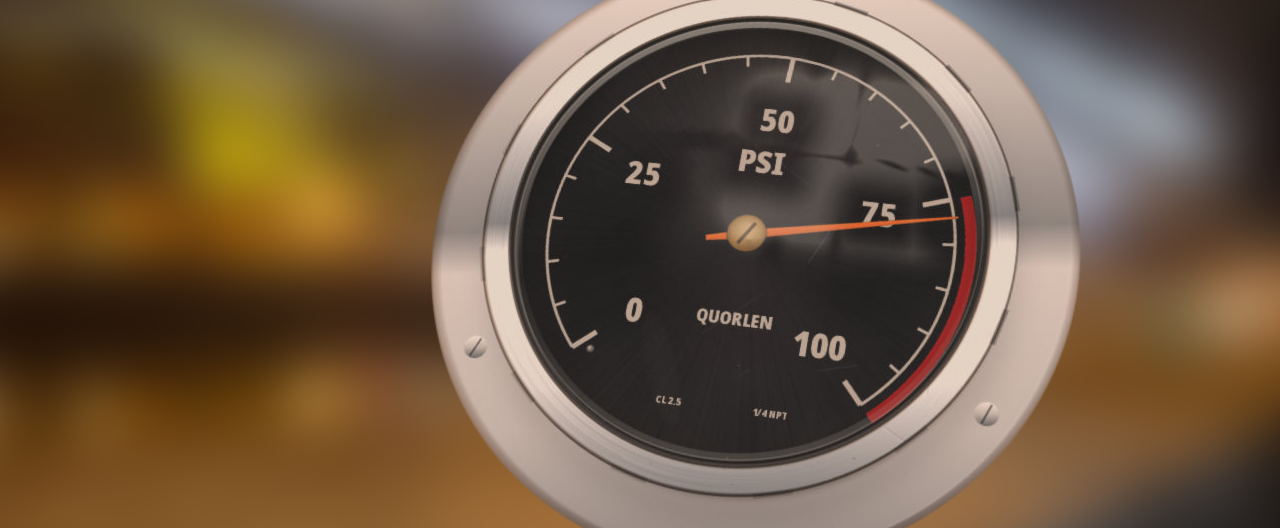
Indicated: 77.5,psi
